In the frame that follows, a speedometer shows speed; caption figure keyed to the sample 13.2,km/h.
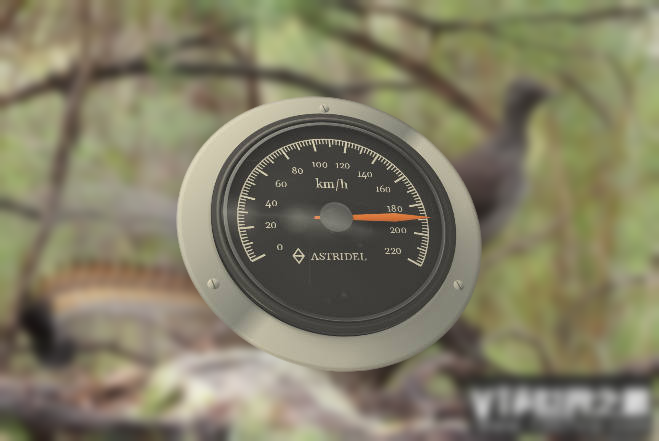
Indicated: 190,km/h
